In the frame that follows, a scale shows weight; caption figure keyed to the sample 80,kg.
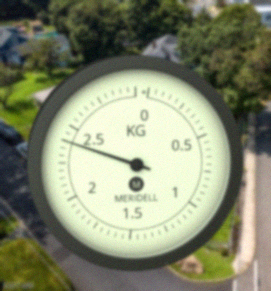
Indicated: 2.4,kg
